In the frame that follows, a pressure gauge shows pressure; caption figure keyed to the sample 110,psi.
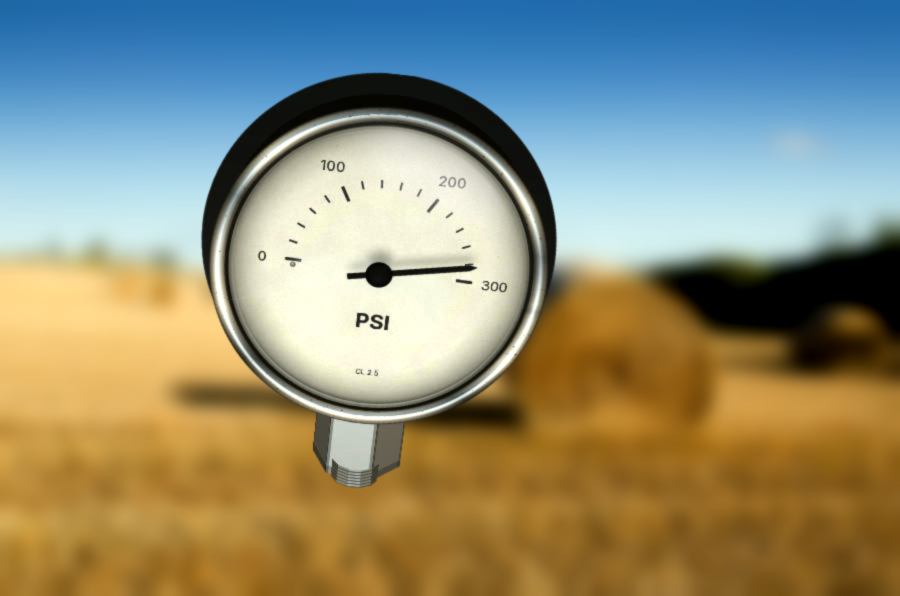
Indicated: 280,psi
